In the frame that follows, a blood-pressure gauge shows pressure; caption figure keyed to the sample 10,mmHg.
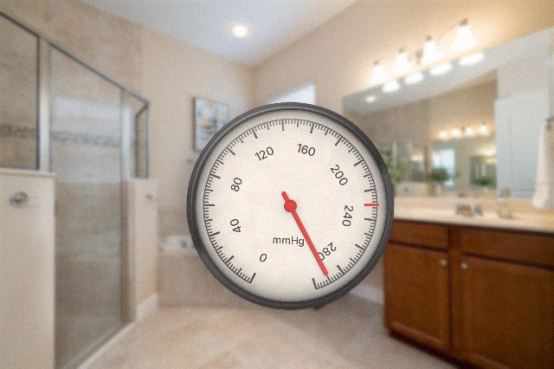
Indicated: 290,mmHg
